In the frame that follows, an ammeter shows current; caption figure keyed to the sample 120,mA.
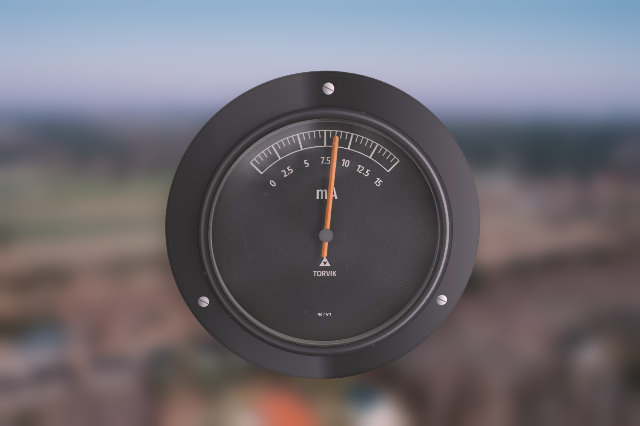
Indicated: 8.5,mA
